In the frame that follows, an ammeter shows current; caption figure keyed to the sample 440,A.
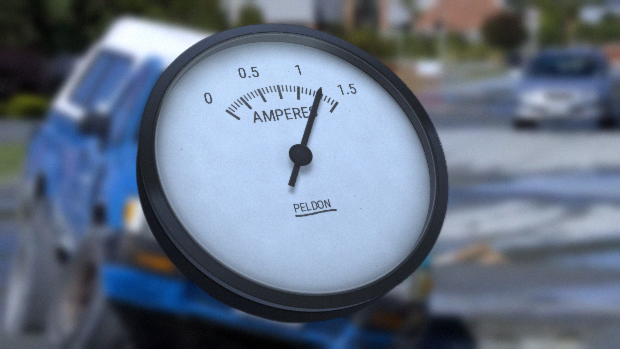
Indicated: 1.25,A
